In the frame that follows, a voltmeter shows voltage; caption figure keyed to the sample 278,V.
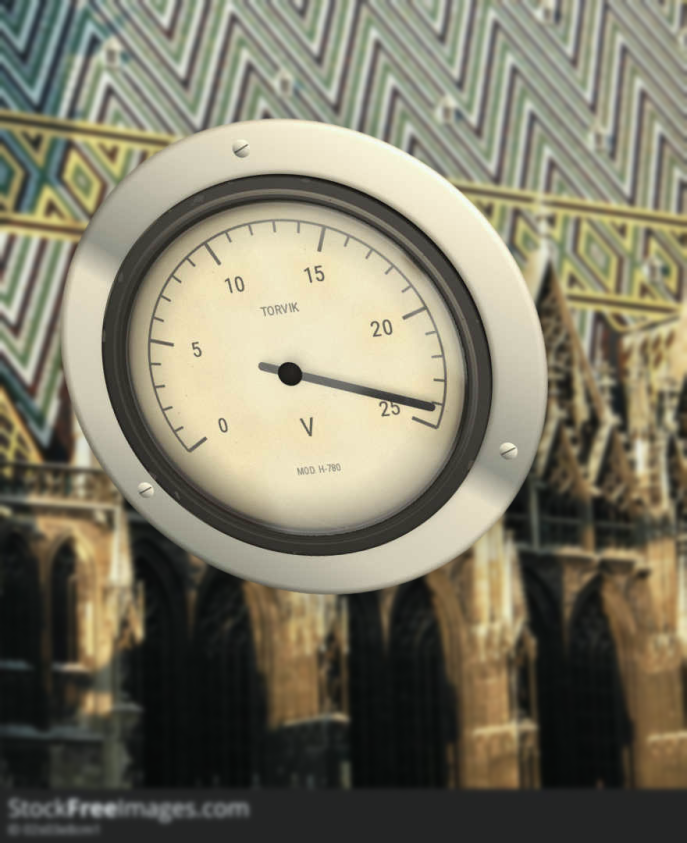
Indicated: 24,V
